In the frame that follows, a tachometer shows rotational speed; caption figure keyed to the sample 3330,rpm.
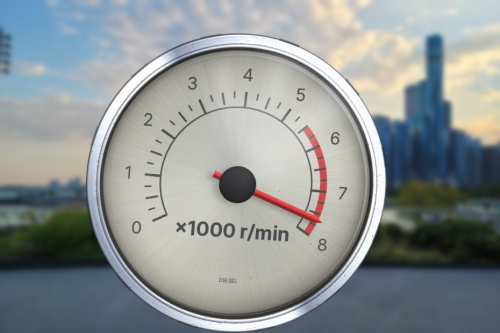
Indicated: 7625,rpm
